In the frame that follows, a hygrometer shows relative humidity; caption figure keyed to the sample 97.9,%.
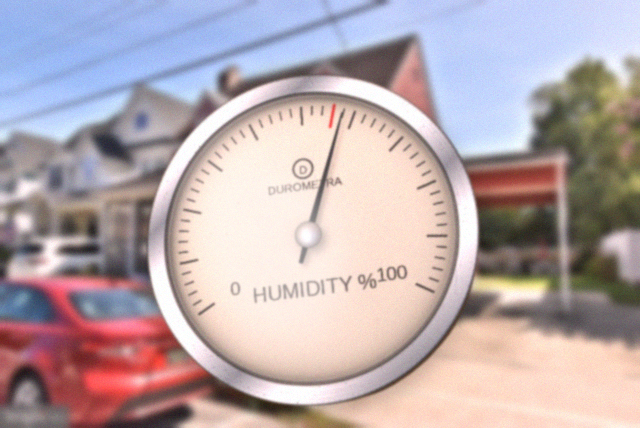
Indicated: 58,%
